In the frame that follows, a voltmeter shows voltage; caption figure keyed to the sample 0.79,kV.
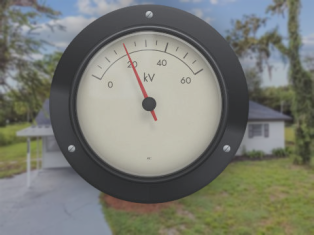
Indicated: 20,kV
